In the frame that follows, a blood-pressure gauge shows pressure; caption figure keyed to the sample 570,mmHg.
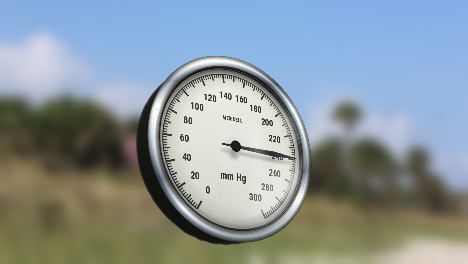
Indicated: 240,mmHg
